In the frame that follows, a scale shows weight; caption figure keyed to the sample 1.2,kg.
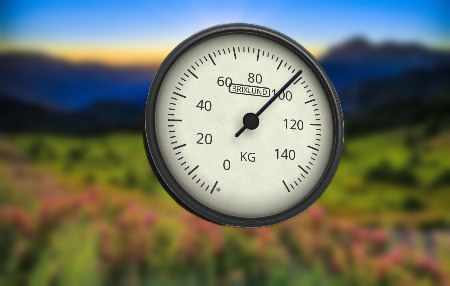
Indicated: 98,kg
